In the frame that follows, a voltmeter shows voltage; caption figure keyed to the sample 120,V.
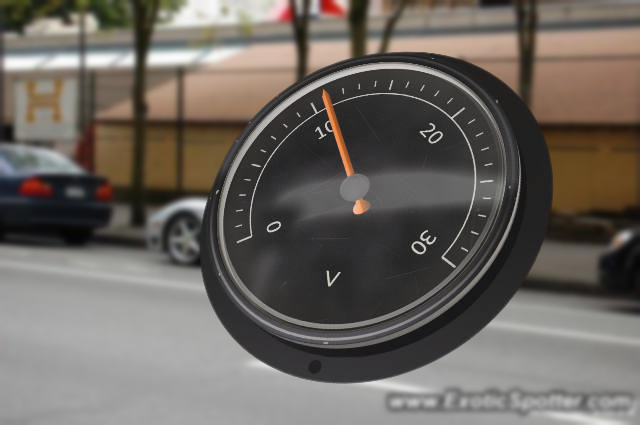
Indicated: 11,V
